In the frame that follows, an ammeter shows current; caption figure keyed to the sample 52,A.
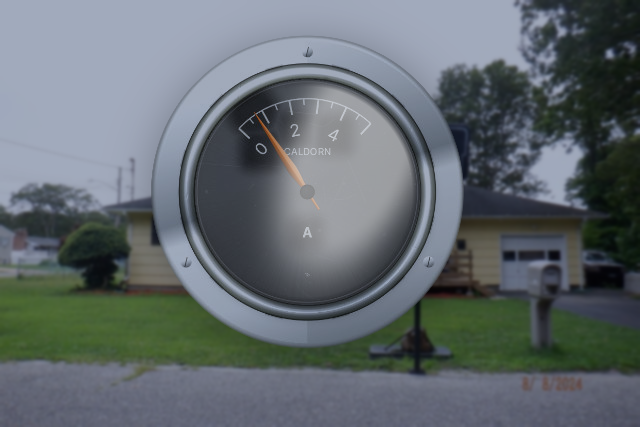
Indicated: 0.75,A
